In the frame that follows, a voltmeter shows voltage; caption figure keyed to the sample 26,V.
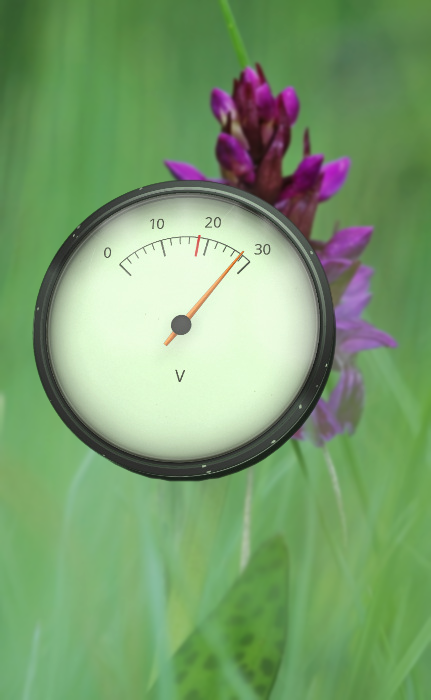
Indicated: 28,V
